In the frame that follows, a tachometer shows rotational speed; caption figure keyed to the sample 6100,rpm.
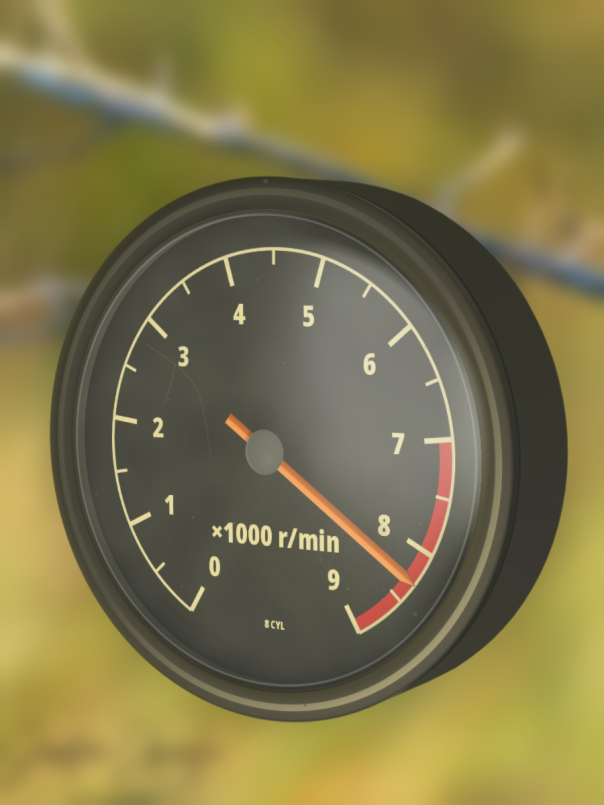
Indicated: 8250,rpm
